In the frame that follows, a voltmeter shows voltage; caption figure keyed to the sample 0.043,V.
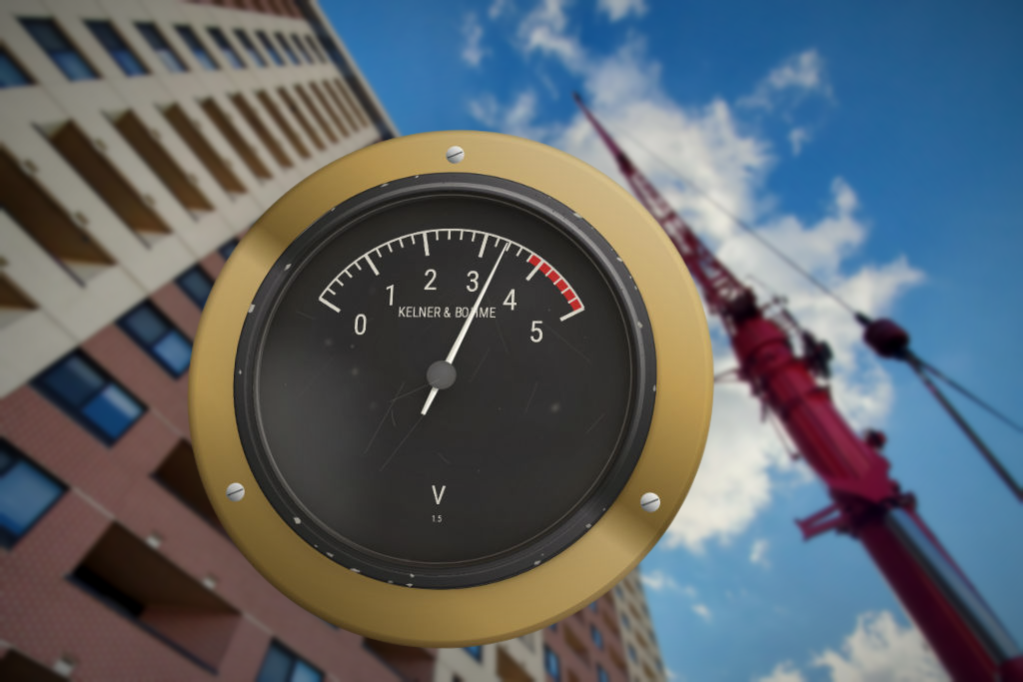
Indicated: 3.4,V
